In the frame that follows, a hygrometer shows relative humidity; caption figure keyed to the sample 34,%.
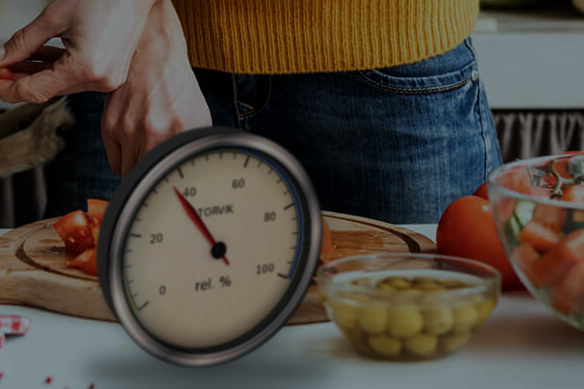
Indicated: 36,%
